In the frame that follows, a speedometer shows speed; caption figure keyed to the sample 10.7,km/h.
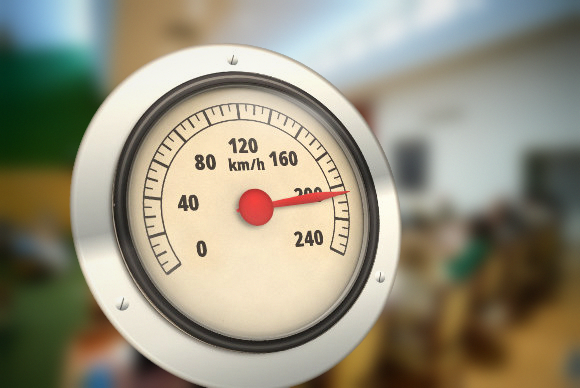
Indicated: 205,km/h
